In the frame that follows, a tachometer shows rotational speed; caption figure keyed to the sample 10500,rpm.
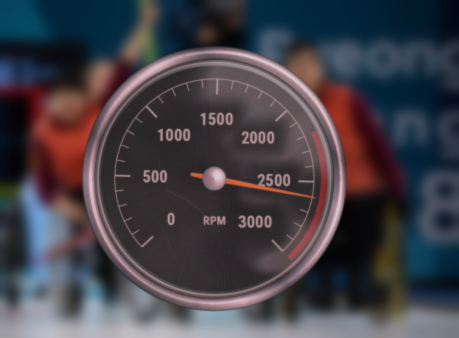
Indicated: 2600,rpm
